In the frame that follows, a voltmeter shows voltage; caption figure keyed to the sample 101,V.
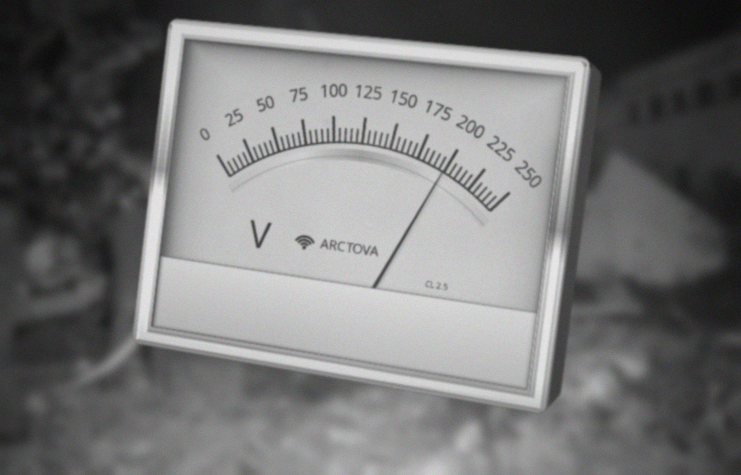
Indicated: 200,V
